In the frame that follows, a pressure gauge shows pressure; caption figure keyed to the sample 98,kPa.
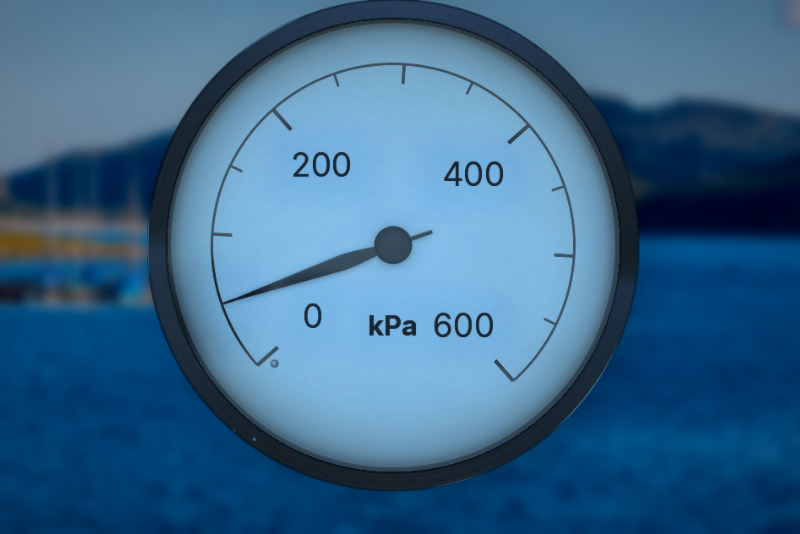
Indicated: 50,kPa
